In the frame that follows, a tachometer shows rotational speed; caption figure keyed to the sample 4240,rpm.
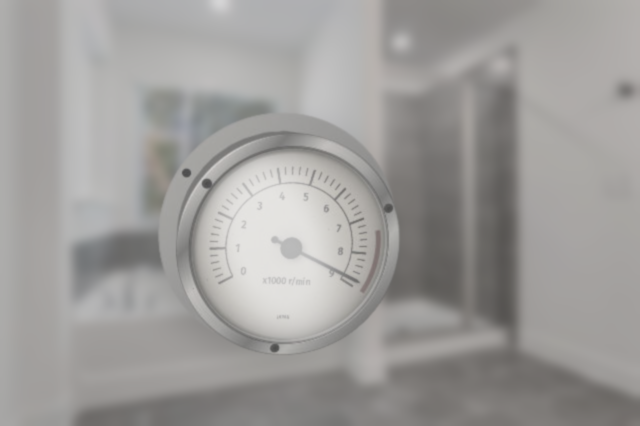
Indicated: 8800,rpm
